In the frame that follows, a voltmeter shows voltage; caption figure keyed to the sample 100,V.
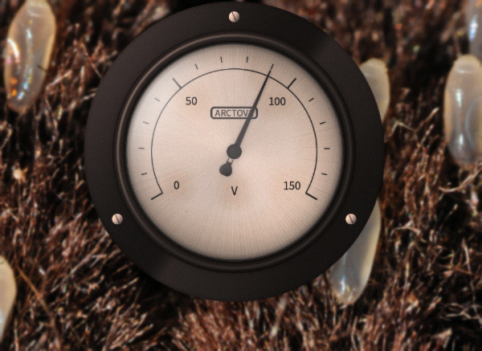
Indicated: 90,V
